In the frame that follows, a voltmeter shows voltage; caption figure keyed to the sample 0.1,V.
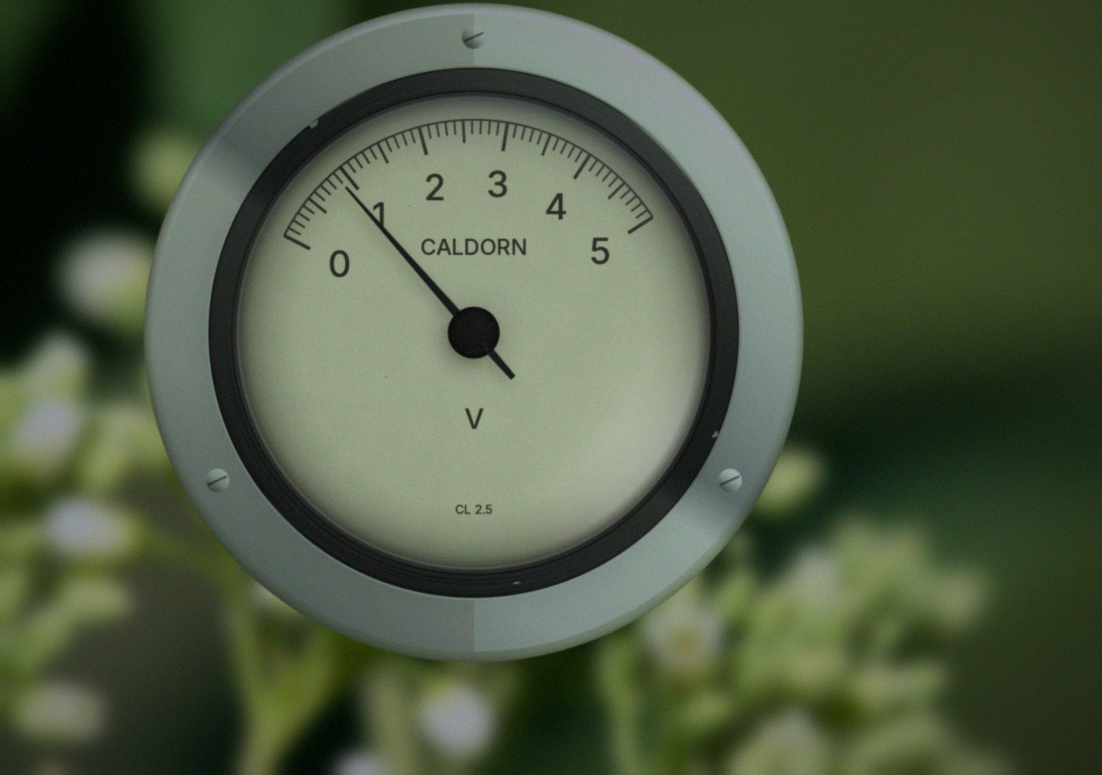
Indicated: 0.9,V
